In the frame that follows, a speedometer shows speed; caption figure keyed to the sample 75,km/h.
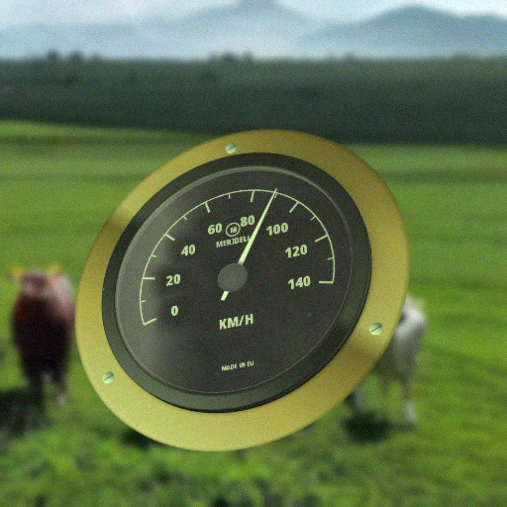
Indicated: 90,km/h
